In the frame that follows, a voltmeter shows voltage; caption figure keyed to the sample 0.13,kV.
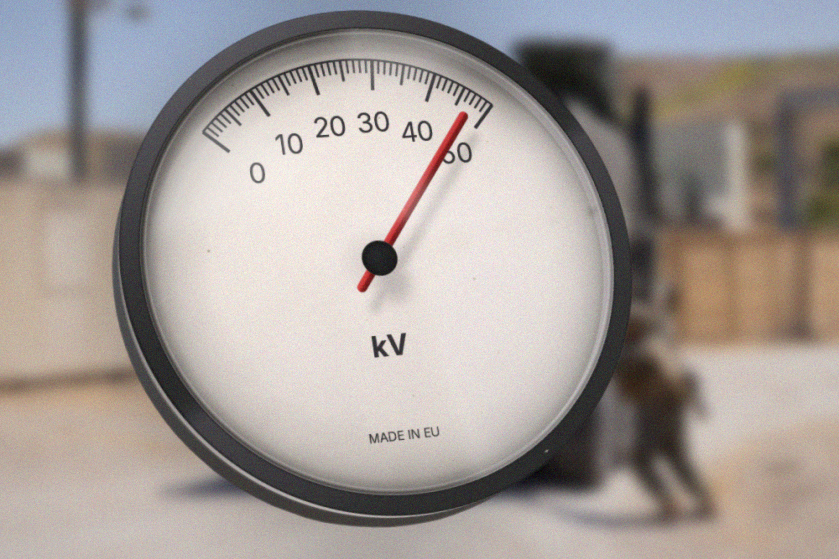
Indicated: 47,kV
